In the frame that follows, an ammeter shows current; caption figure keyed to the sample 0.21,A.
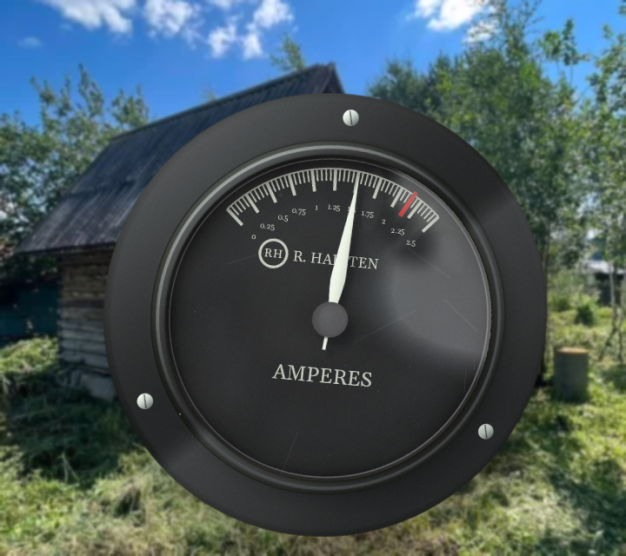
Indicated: 1.5,A
